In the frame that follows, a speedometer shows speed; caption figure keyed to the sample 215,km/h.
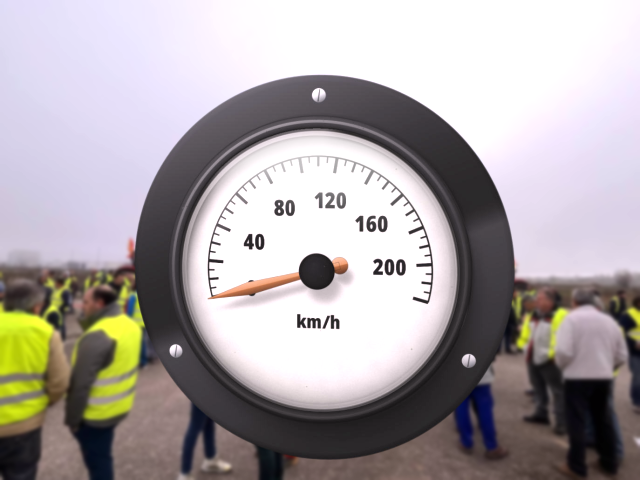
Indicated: 0,km/h
